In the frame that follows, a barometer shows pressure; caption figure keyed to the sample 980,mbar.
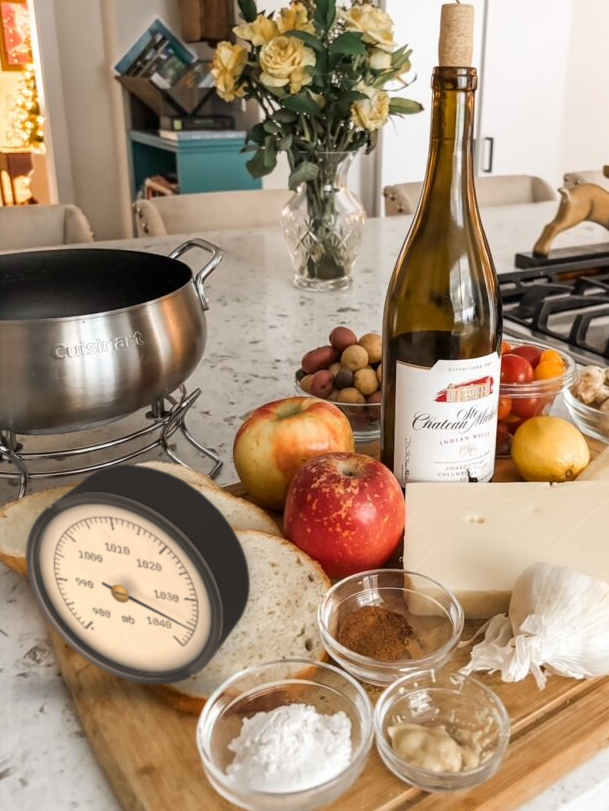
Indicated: 1035,mbar
